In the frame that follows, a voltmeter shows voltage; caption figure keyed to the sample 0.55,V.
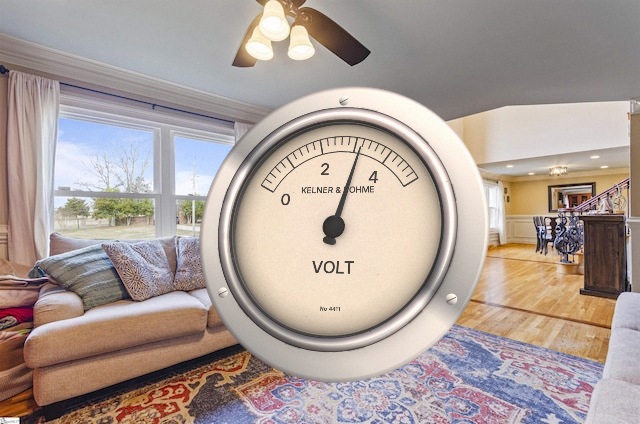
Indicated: 3.2,V
